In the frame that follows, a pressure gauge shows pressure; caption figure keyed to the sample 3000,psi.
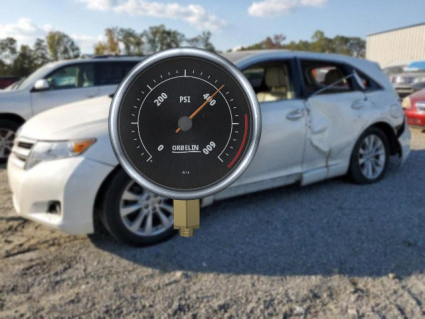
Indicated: 400,psi
